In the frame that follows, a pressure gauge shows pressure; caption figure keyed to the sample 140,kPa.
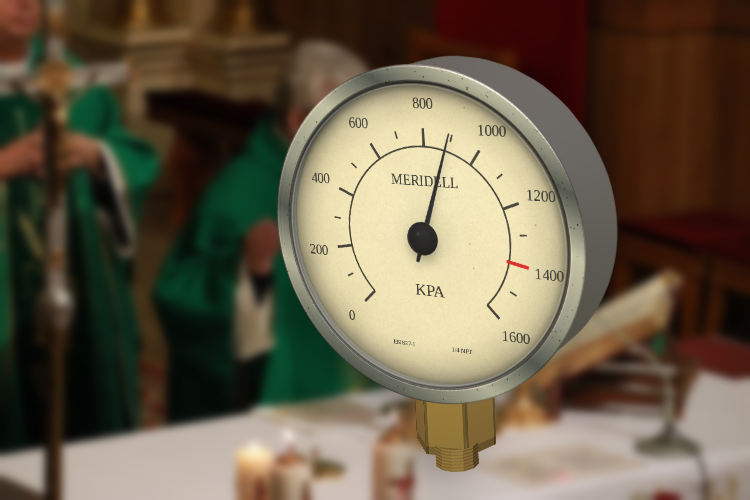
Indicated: 900,kPa
